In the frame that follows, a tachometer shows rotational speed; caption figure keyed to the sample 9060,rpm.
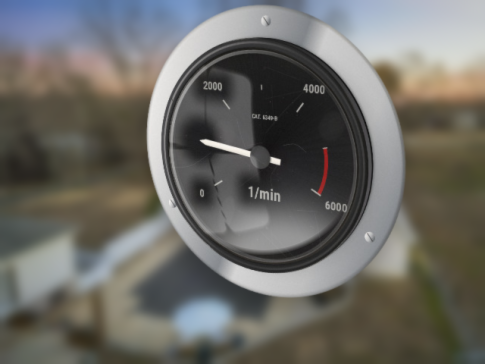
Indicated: 1000,rpm
